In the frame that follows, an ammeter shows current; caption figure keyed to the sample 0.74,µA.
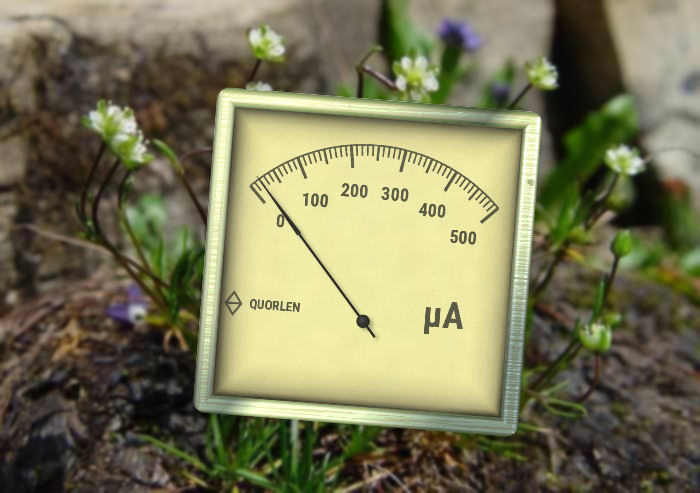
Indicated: 20,µA
